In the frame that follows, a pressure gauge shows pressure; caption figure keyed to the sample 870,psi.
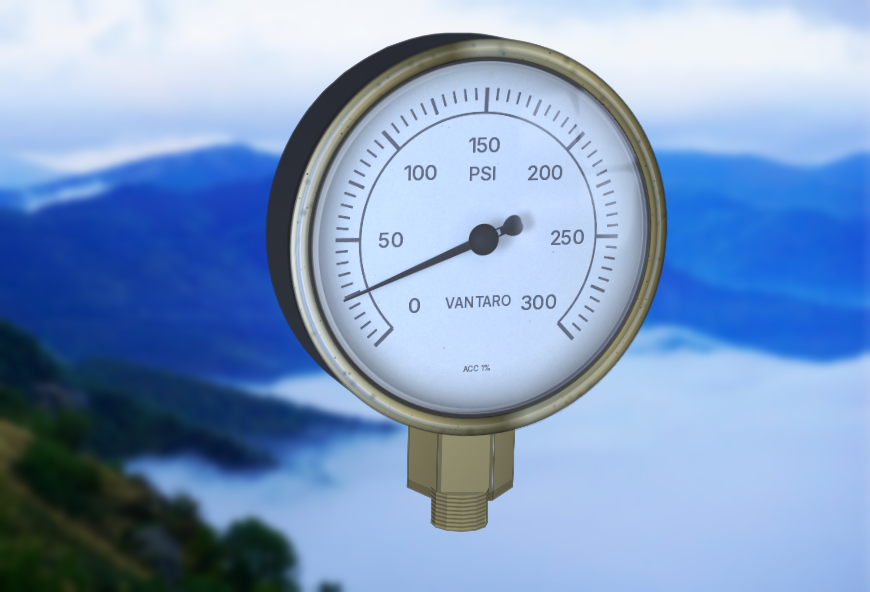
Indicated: 25,psi
